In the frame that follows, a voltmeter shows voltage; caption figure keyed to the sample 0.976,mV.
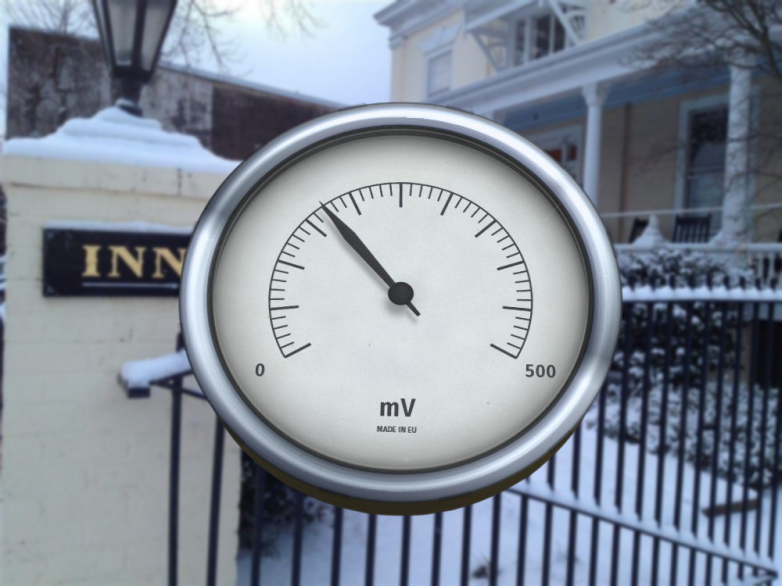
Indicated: 170,mV
